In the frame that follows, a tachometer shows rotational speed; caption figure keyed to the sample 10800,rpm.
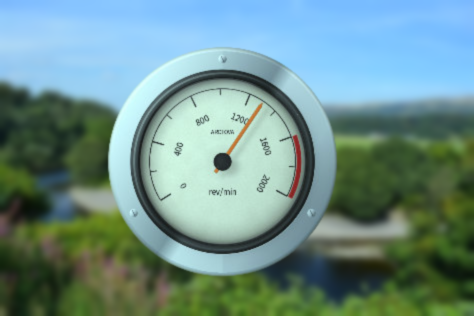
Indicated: 1300,rpm
